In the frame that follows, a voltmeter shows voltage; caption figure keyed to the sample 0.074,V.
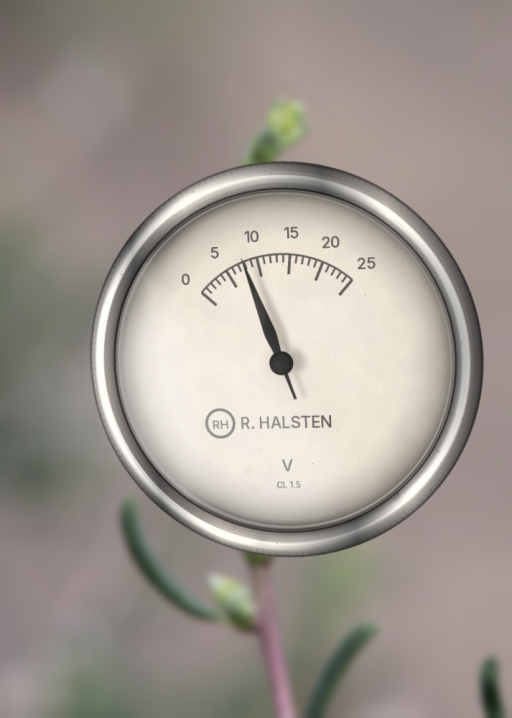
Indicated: 8,V
